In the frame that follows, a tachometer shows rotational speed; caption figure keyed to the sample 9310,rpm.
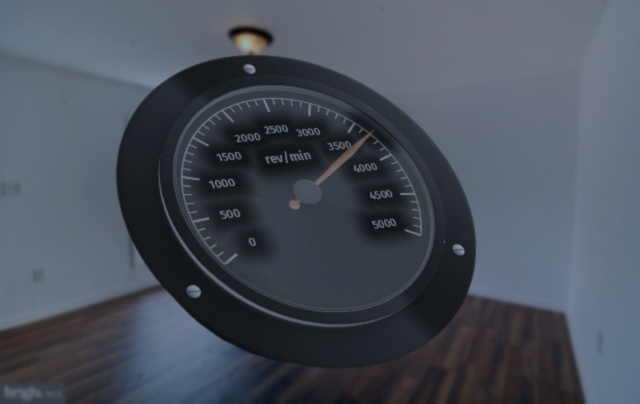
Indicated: 3700,rpm
